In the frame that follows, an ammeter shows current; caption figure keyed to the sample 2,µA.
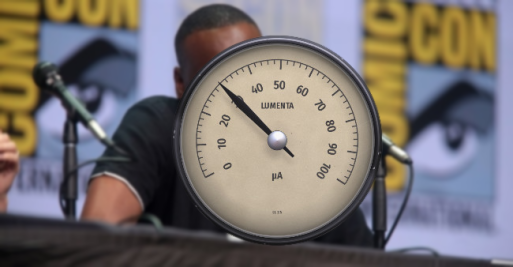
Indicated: 30,µA
